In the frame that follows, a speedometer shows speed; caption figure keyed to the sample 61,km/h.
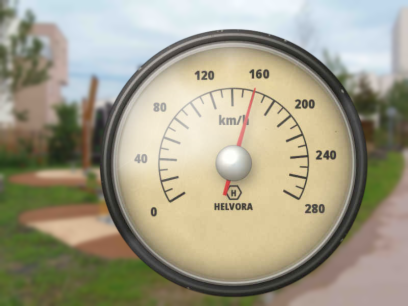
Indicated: 160,km/h
